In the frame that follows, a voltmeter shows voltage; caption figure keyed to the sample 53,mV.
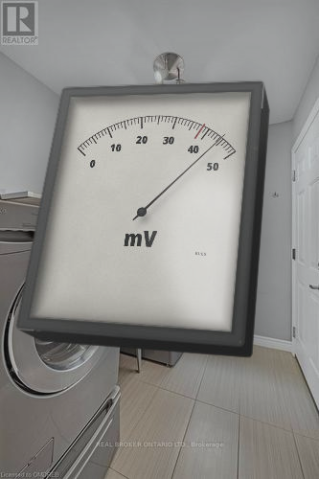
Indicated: 45,mV
